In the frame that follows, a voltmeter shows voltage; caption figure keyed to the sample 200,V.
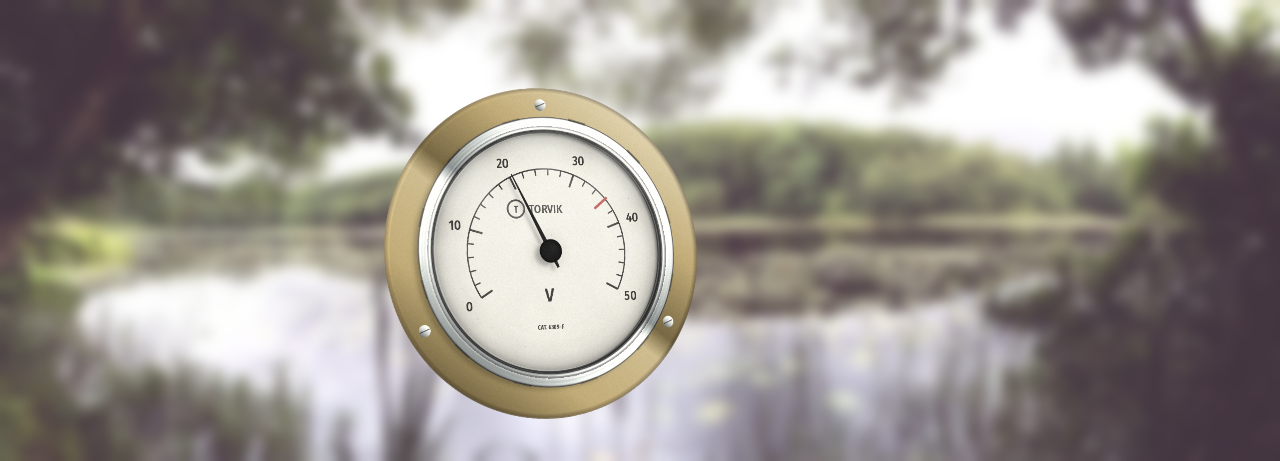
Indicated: 20,V
